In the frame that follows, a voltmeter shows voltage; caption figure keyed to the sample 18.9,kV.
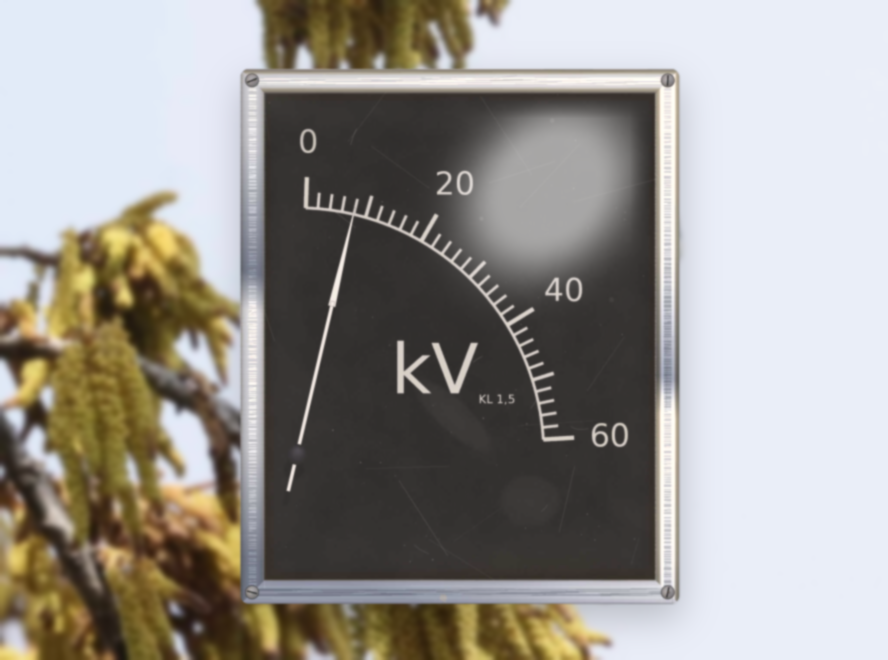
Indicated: 8,kV
